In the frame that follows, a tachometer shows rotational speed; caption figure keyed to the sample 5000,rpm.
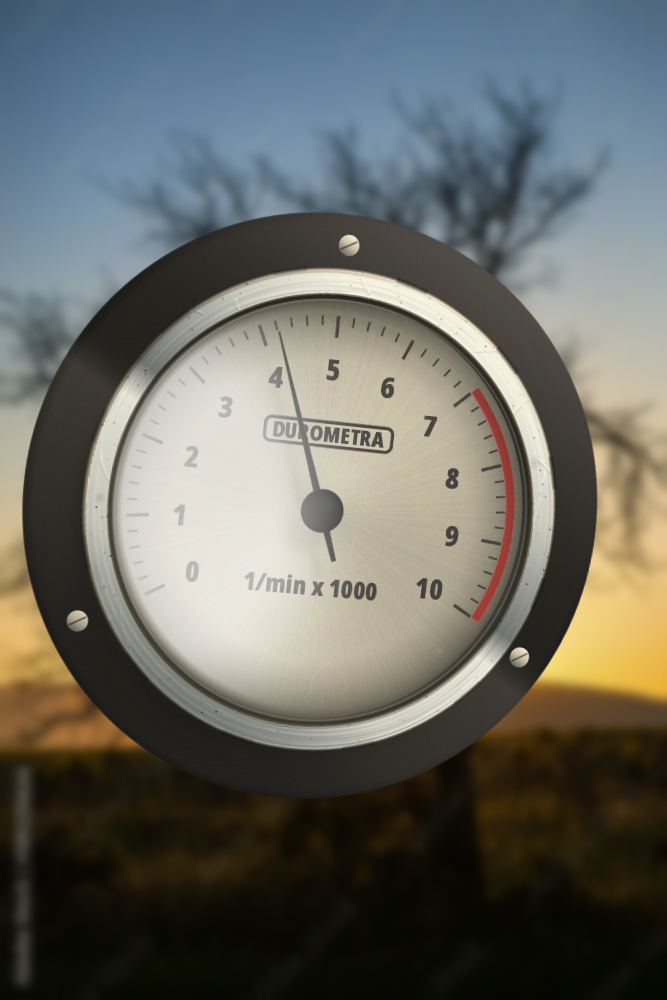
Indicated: 4200,rpm
